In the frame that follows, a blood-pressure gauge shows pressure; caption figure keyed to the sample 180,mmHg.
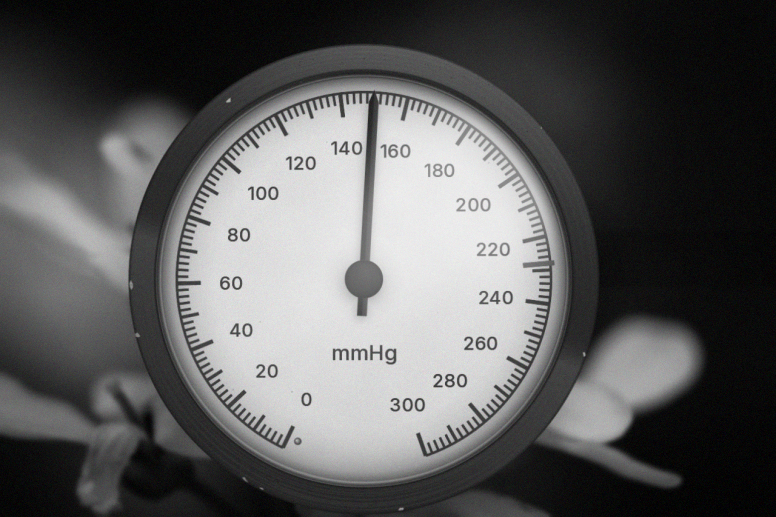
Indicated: 150,mmHg
